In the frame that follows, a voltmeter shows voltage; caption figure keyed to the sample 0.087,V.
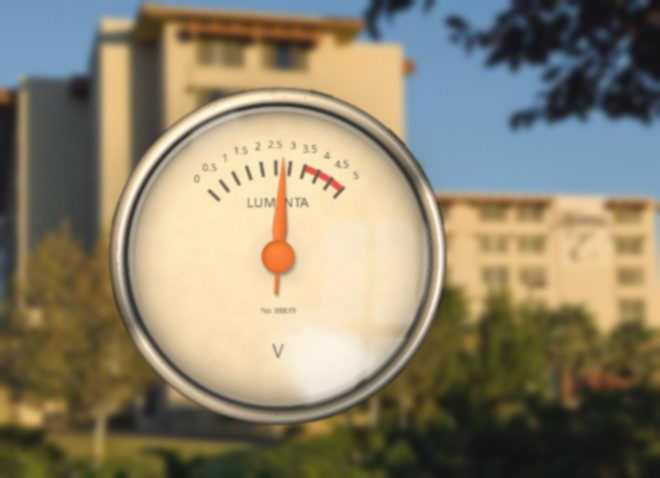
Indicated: 2.75,V
